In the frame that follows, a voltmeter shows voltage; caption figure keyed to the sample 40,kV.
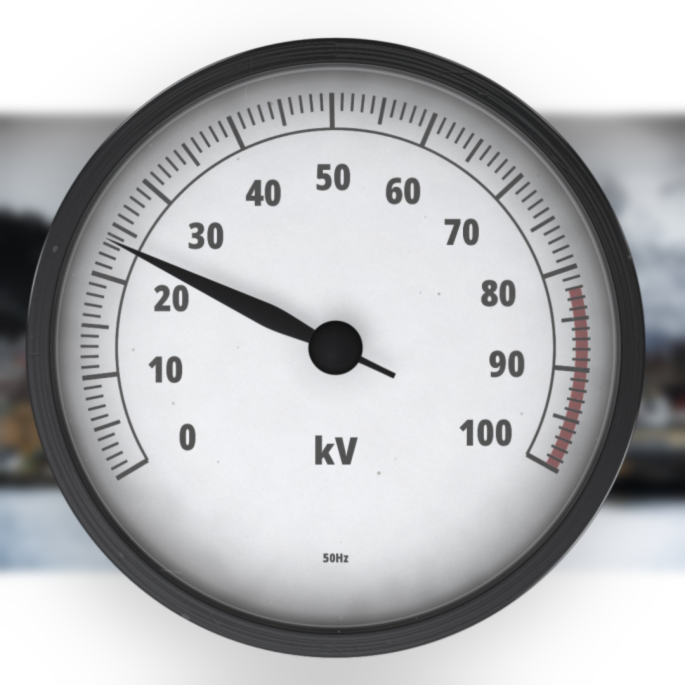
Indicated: 23.5,kV
